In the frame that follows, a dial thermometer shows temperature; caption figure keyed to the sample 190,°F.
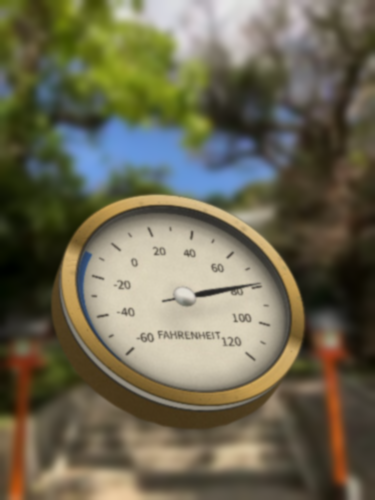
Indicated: 80,°F
